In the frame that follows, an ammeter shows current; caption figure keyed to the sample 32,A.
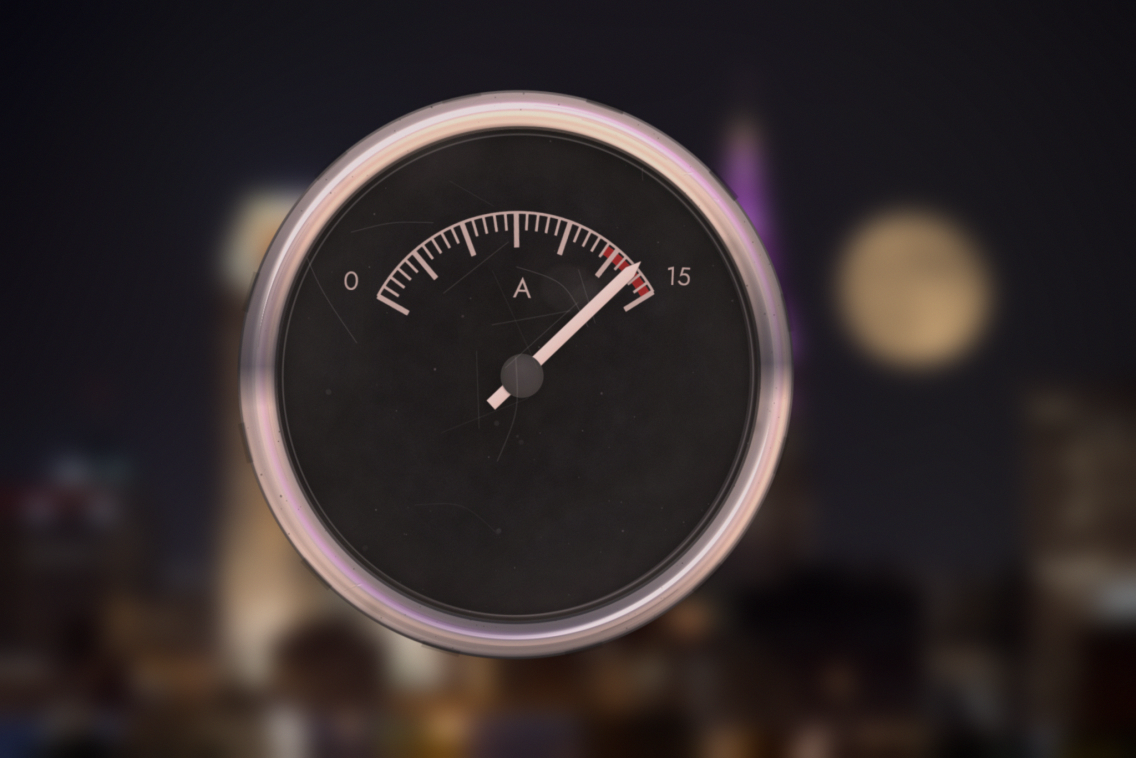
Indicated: 13.5,A
